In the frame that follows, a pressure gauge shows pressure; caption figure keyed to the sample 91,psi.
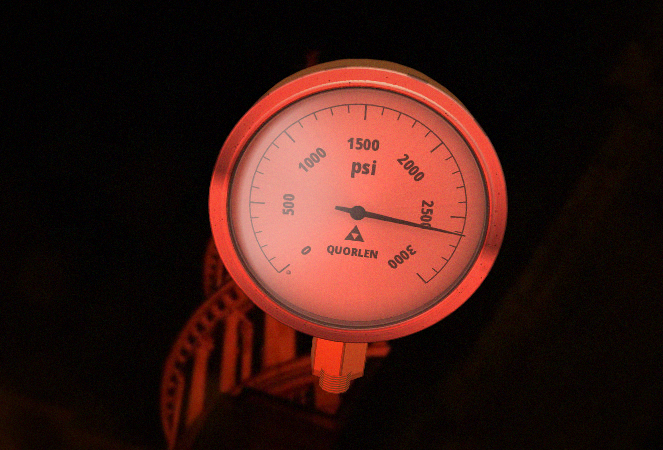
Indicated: 2600,psi
